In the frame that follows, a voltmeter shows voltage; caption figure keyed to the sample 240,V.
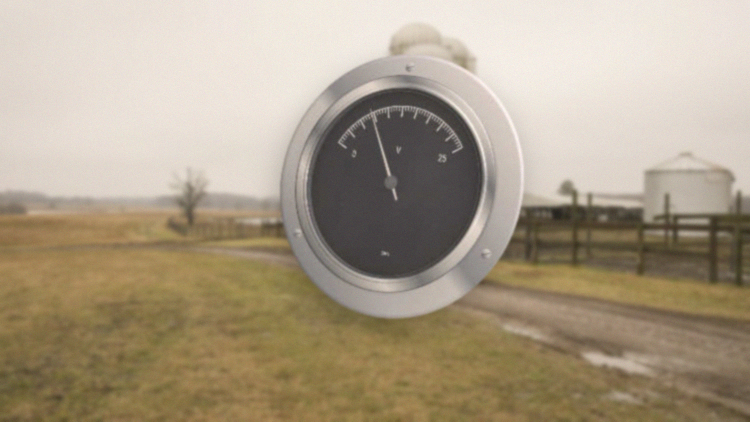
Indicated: 7.5,V
